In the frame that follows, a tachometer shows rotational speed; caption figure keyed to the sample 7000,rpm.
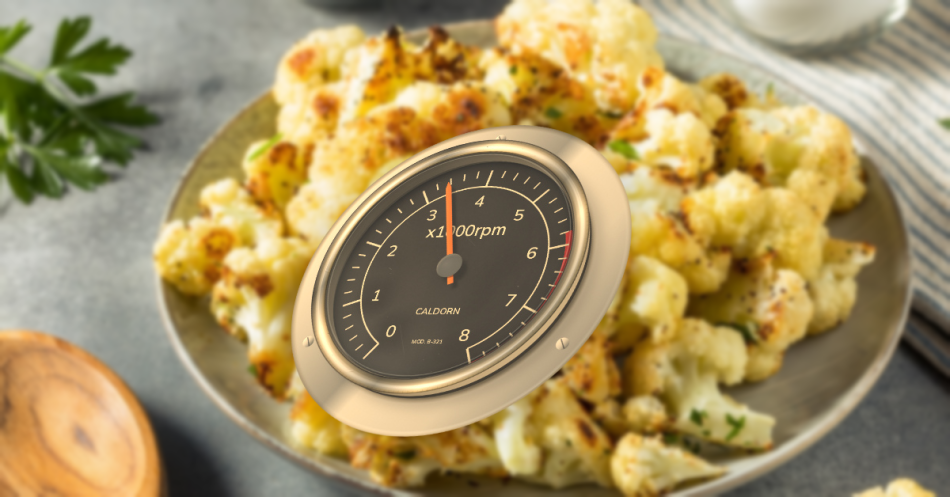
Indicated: 3400,rpm
